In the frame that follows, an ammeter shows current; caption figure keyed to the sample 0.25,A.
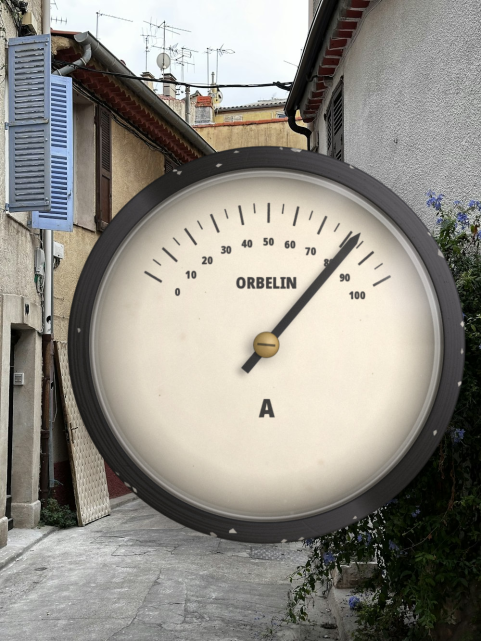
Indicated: 82.5,A
